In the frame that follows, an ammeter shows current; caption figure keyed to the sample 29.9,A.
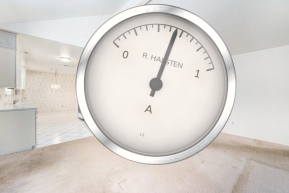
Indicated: 0.55,A
